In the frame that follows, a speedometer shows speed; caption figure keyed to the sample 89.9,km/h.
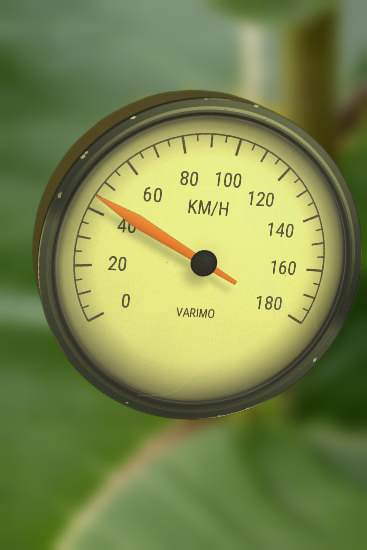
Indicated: 45,km/h
